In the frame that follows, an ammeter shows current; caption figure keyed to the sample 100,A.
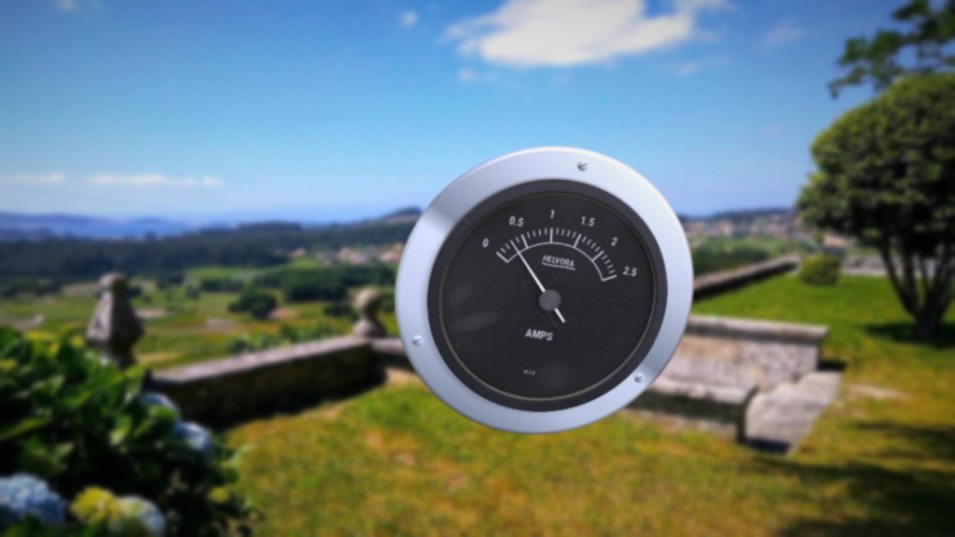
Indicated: 0.3,A
